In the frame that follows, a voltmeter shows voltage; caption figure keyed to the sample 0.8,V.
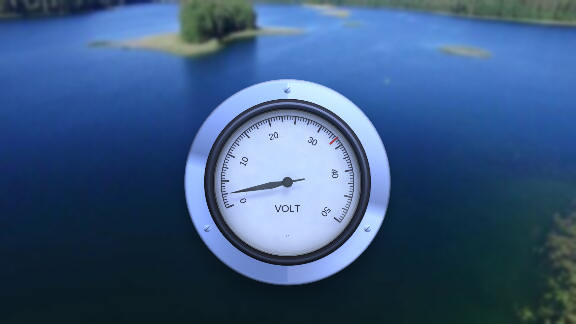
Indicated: 2.5,V
